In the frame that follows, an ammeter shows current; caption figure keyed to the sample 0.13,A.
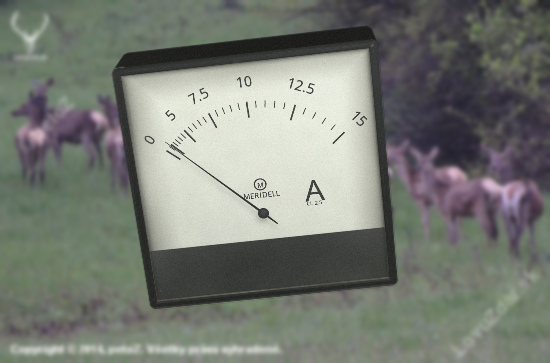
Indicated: 2.5,A
